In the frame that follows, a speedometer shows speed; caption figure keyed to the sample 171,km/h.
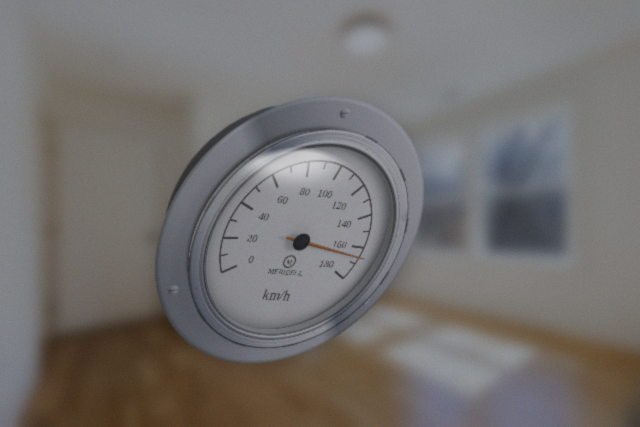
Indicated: 165,km/h
